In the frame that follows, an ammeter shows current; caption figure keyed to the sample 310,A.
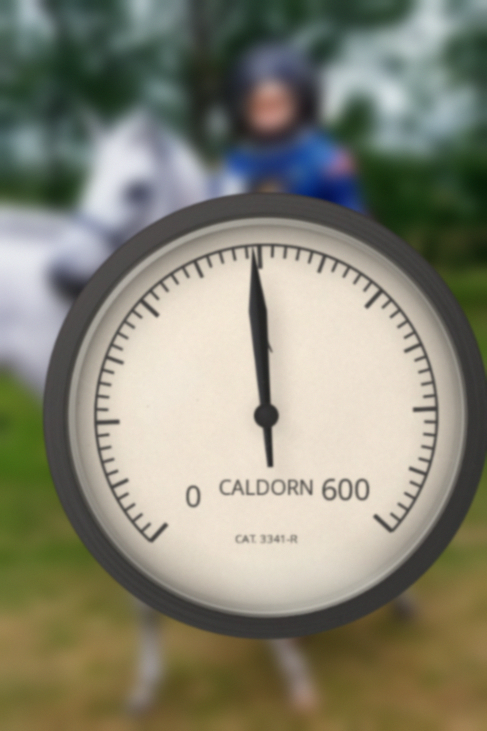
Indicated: 295,A
